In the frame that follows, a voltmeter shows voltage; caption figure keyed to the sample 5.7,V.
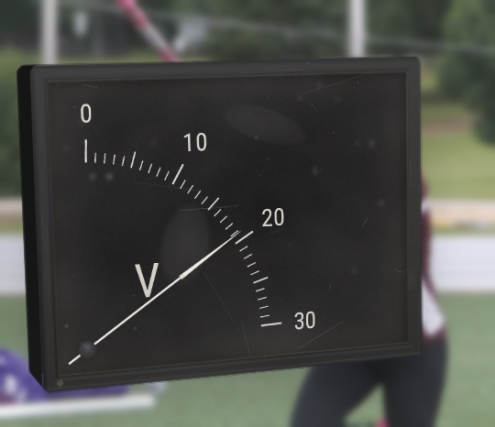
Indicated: 19,V
